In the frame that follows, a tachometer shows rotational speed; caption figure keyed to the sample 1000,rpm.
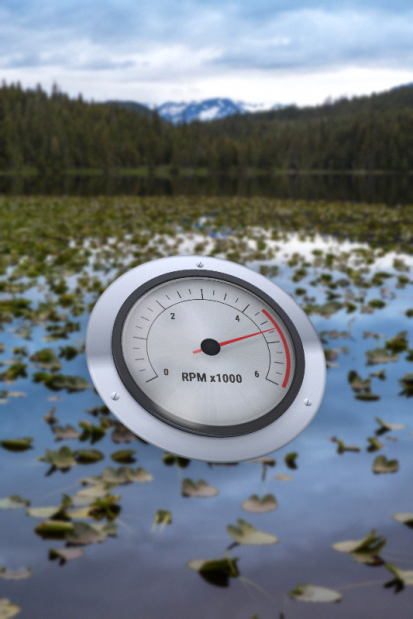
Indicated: 4750,rpm
